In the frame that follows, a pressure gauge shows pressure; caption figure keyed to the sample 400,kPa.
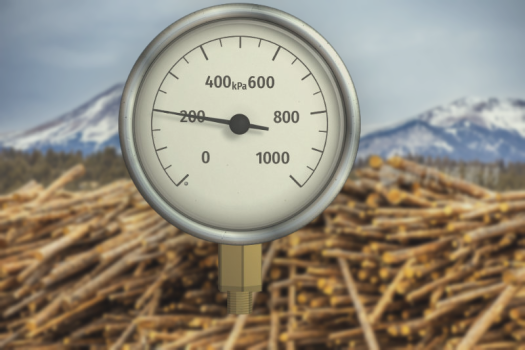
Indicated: 200,kPa
